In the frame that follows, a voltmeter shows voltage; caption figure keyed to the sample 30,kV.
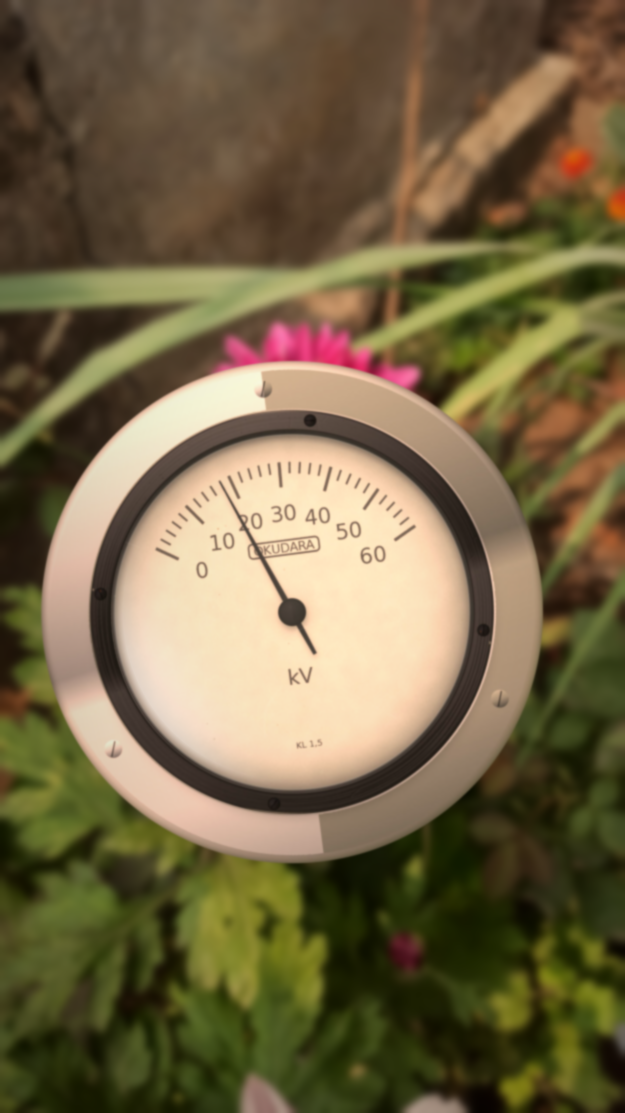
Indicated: 18,kV
